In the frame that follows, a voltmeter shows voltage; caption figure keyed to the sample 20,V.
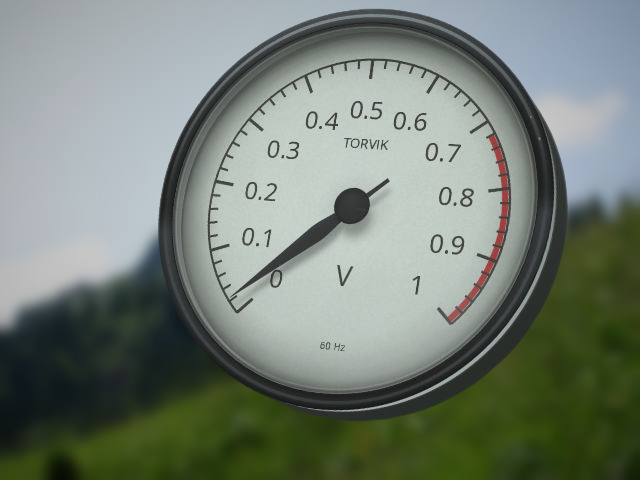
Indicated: 0.02,V
